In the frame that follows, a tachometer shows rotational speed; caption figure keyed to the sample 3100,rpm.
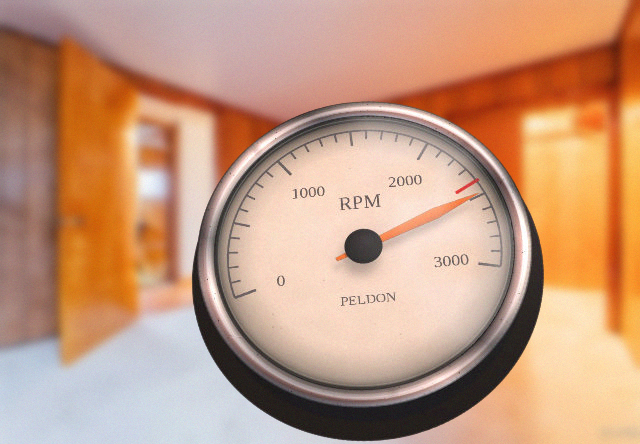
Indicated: 2500,rpm
